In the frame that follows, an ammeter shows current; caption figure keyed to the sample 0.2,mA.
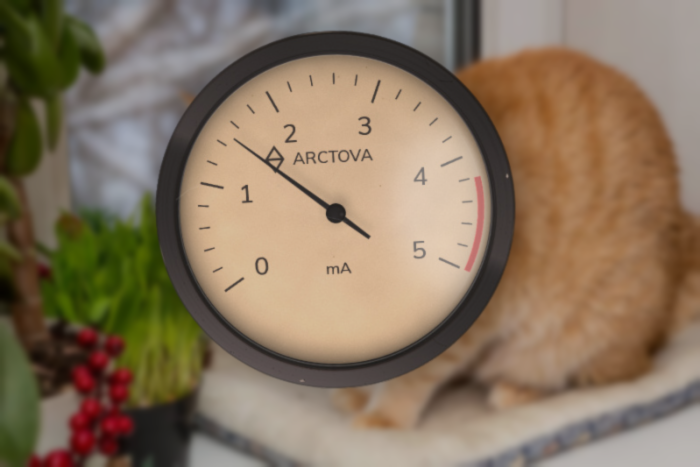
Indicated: 1.5,mA
